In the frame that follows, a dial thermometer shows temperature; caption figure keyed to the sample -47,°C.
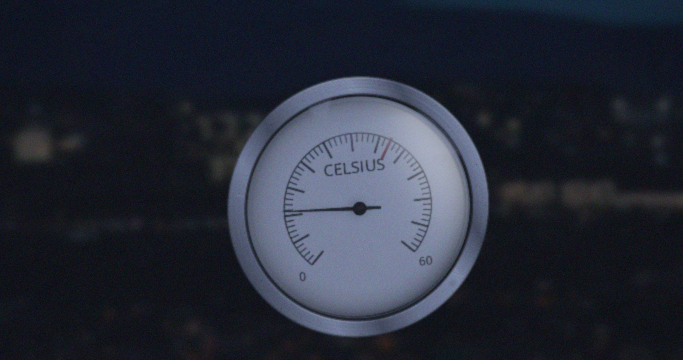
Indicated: 11,°C
